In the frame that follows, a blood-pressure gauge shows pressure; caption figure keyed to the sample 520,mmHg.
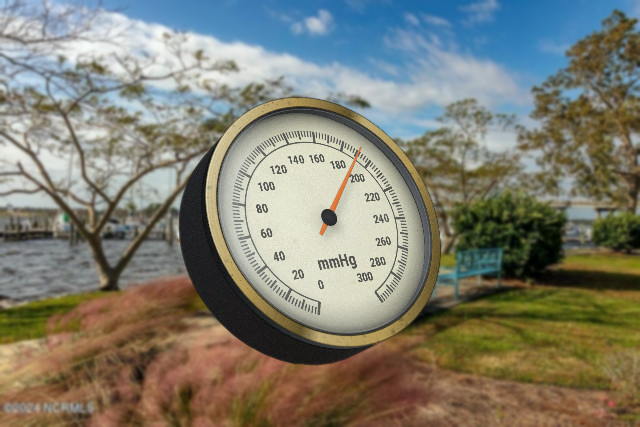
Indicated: 190,mmHg
